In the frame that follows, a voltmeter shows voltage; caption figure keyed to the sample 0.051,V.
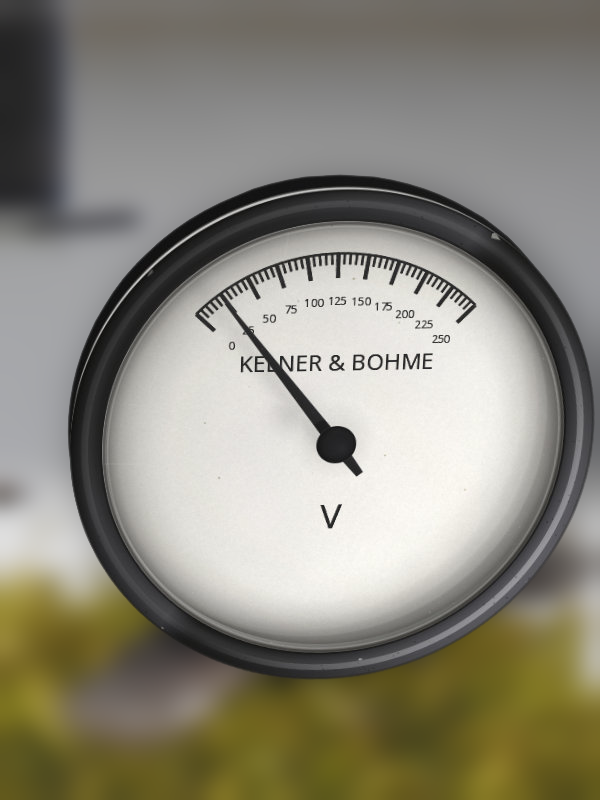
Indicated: 25,V
